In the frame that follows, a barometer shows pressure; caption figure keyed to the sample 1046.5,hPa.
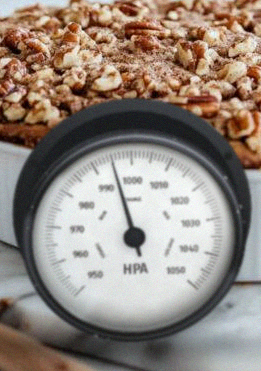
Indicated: 995,hPa
